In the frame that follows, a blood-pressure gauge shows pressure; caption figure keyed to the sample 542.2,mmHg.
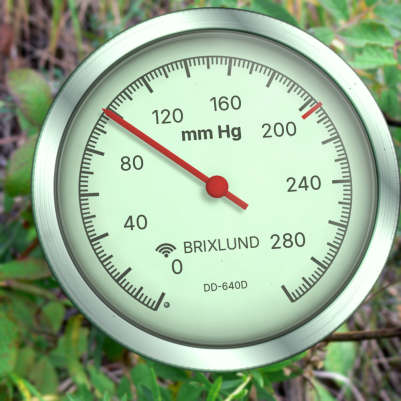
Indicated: 98,mmHg
